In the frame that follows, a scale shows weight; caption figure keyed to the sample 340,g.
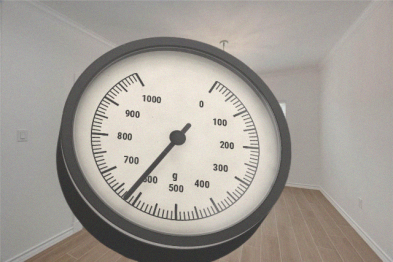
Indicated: 620,g
